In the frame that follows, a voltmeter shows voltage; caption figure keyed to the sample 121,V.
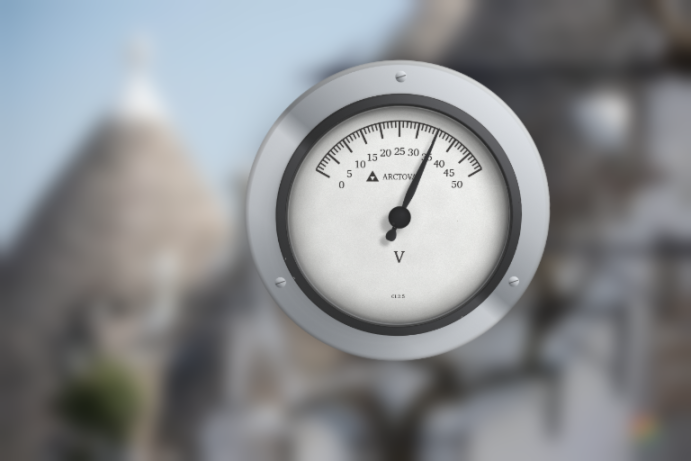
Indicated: 35,V
